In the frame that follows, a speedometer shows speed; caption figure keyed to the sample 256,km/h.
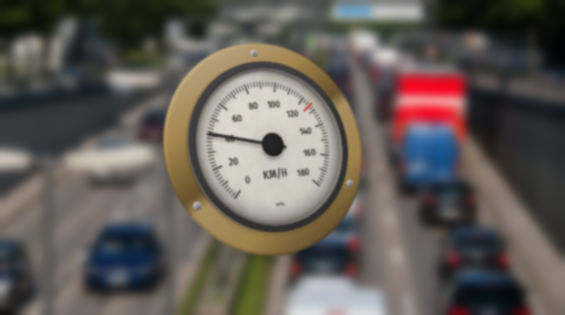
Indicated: 40,km/h
